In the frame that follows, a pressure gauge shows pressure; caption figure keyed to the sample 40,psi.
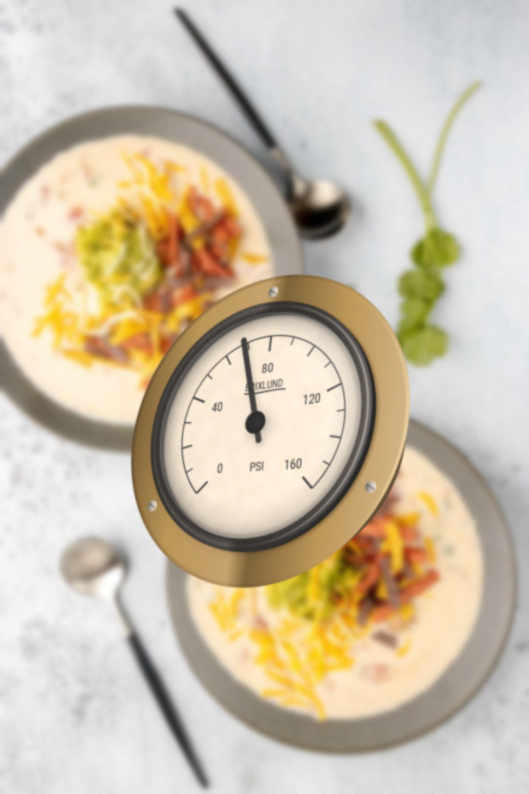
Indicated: 70,psi
